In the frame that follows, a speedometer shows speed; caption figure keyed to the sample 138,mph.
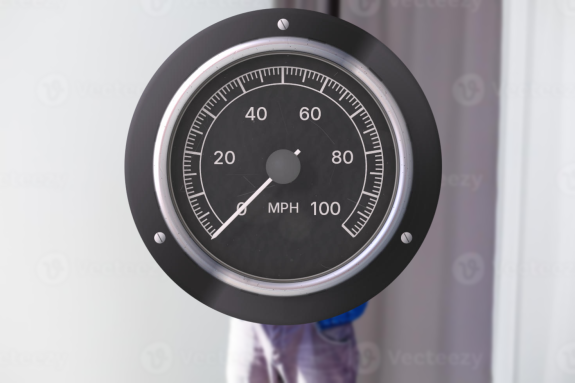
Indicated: 0,mph
